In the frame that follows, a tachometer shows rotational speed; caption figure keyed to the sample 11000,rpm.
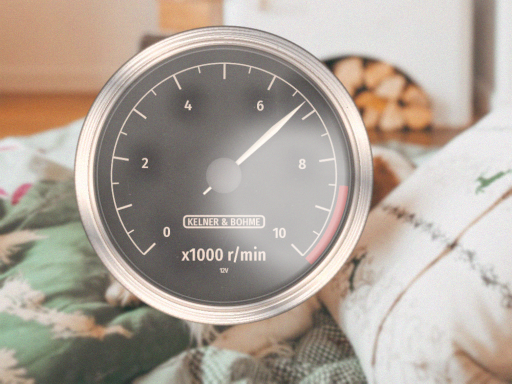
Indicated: 6750,rpm
